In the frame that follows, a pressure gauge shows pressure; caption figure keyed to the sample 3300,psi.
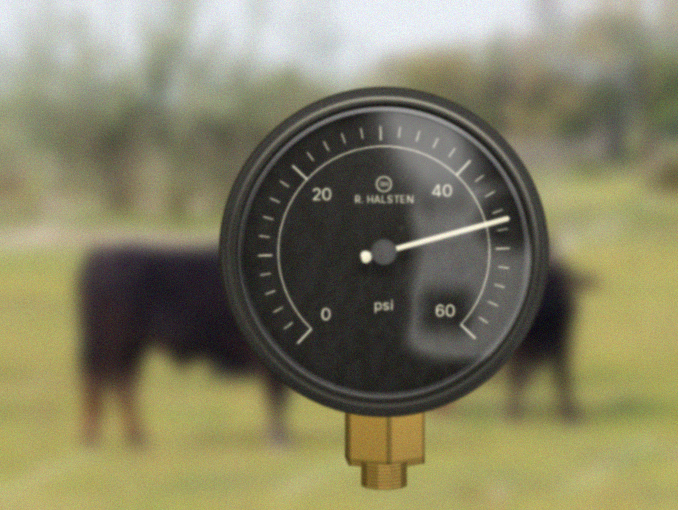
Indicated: 47,psi
